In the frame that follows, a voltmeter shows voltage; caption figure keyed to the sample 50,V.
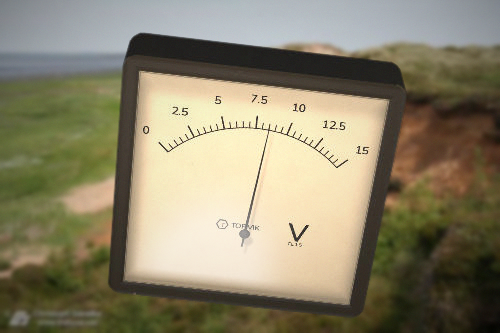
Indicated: 8.5,V
